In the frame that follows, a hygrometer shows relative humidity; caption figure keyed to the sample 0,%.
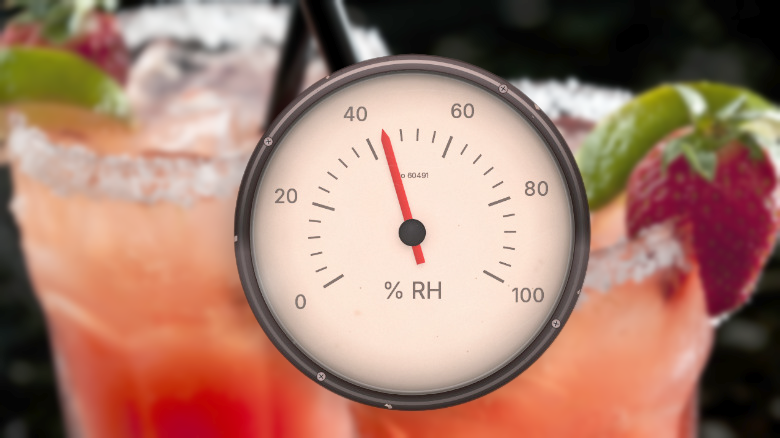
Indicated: 44,%
